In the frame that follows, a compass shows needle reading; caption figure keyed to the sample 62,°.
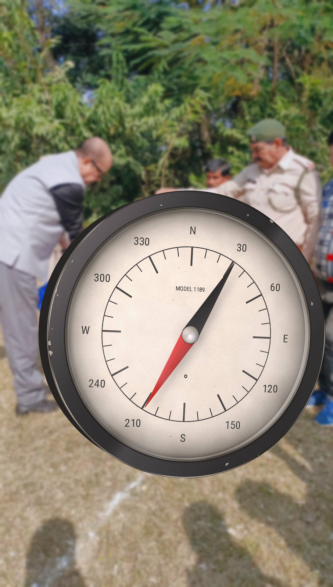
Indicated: 210,°
